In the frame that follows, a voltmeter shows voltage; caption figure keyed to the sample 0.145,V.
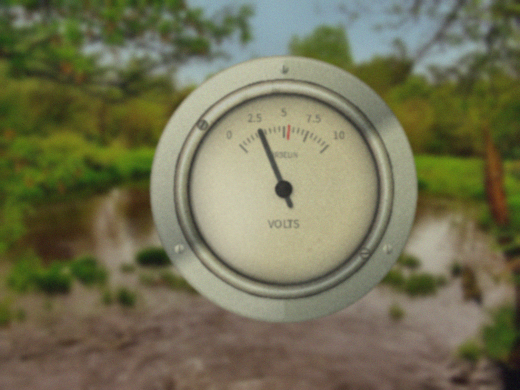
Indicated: 2.5,V
